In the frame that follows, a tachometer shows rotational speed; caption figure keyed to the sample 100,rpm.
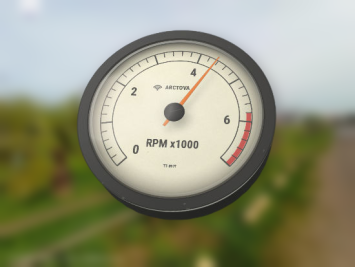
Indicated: 4400,rpm
